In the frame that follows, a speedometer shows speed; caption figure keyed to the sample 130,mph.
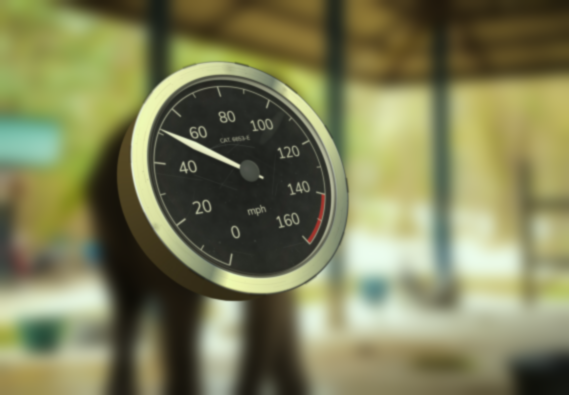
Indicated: 50,mph
